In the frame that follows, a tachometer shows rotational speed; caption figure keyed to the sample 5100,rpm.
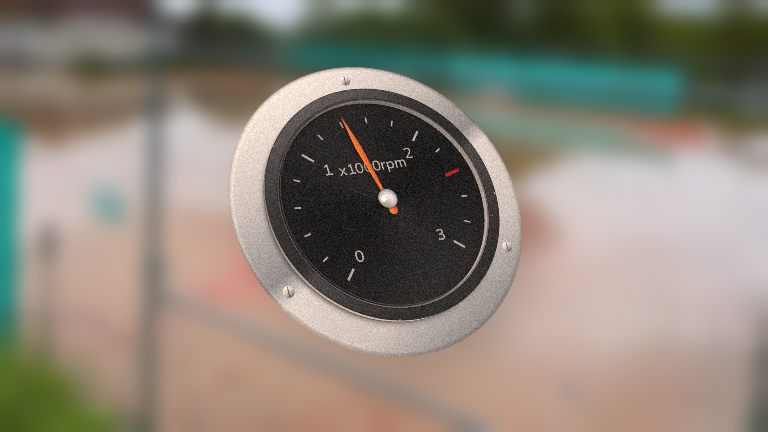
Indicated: 1400,rpm
